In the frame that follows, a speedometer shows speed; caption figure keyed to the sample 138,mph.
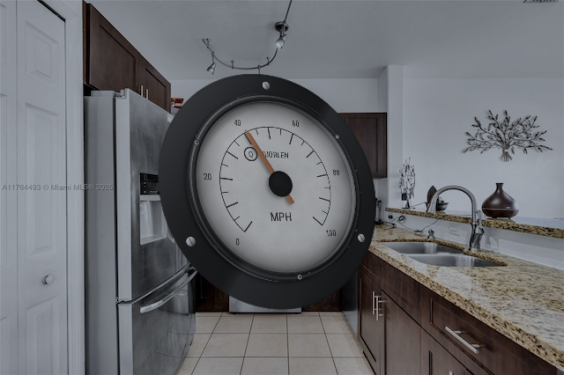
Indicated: 40,mph
